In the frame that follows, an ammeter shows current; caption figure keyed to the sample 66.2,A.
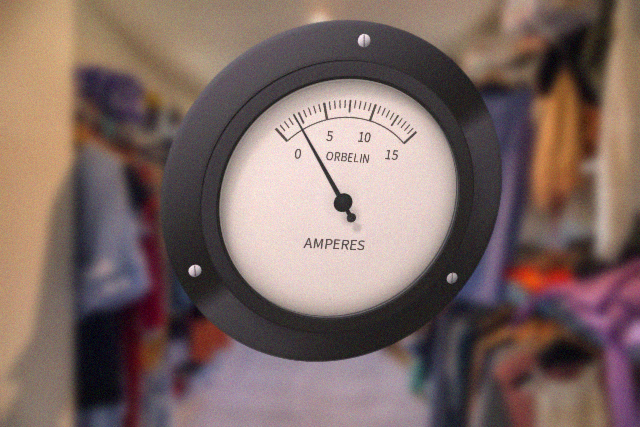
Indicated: 2,A
